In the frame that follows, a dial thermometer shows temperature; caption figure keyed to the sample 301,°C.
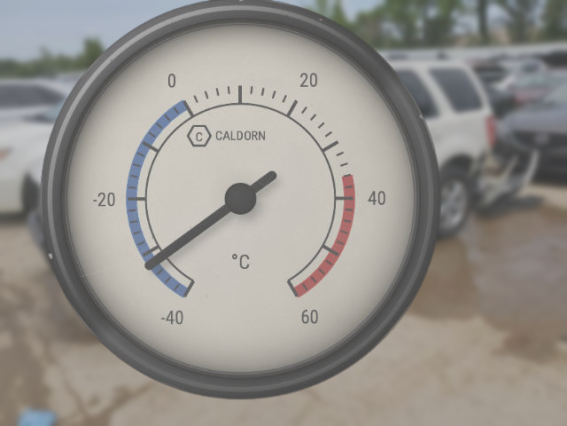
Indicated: -32,°C
